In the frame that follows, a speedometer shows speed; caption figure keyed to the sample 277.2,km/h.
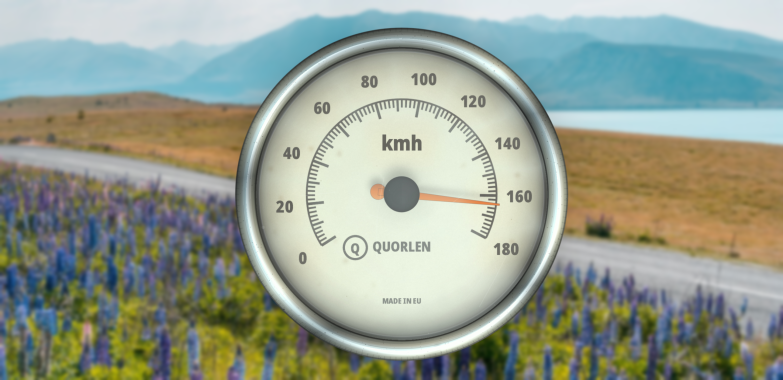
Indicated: 164,km/h
